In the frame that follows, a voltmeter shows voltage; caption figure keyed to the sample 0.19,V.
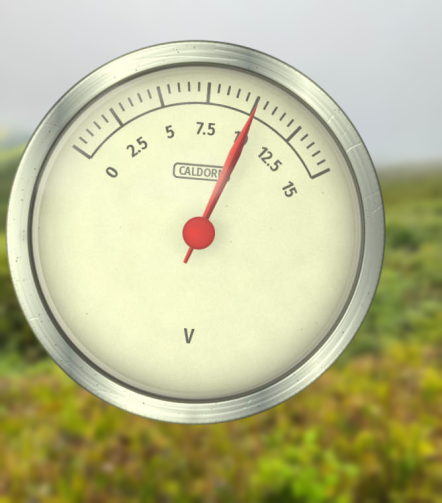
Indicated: 10,V
